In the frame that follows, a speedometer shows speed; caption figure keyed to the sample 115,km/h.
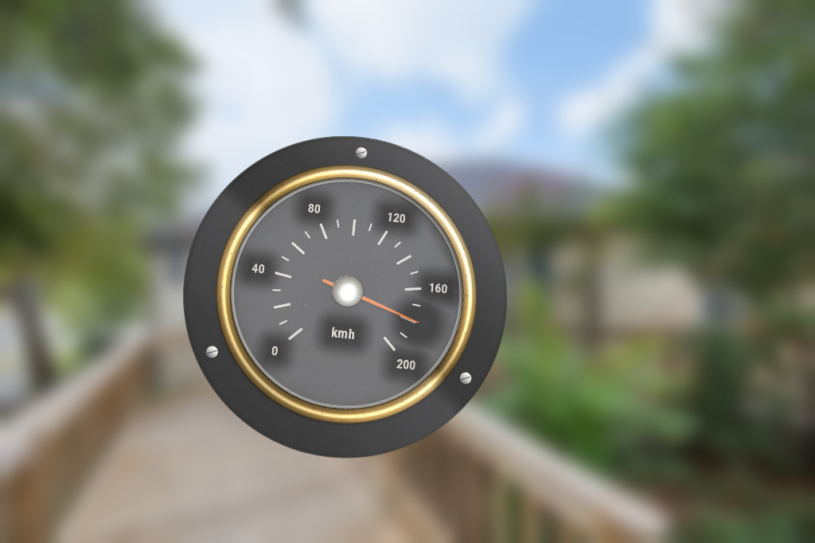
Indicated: 180,km/h
